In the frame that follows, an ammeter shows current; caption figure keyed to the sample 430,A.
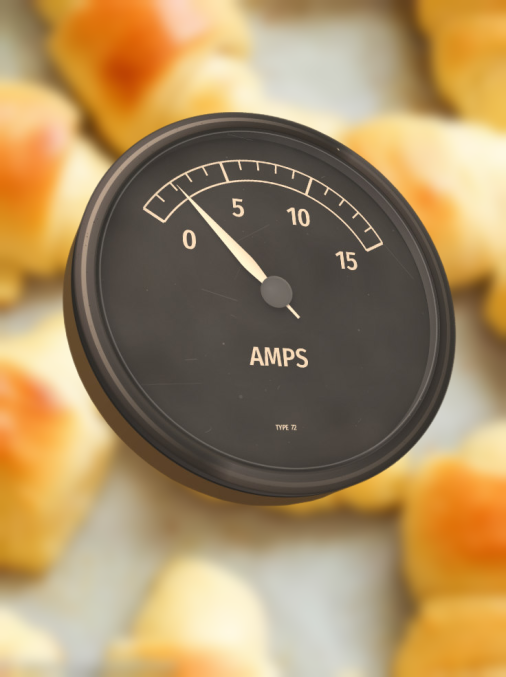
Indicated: 2,A
